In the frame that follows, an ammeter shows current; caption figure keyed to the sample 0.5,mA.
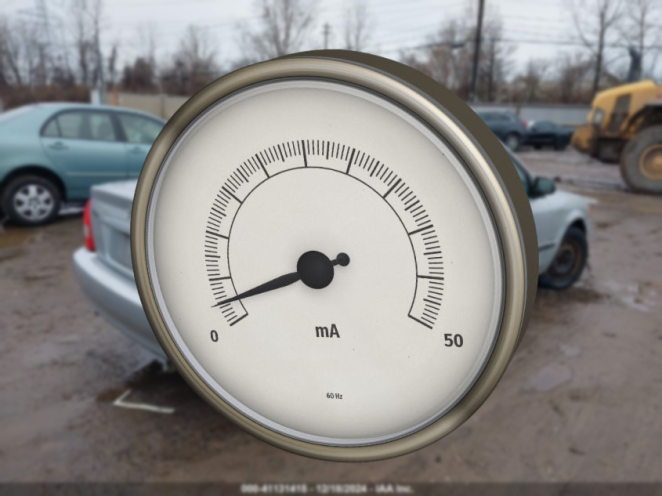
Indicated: 2.5,mA
